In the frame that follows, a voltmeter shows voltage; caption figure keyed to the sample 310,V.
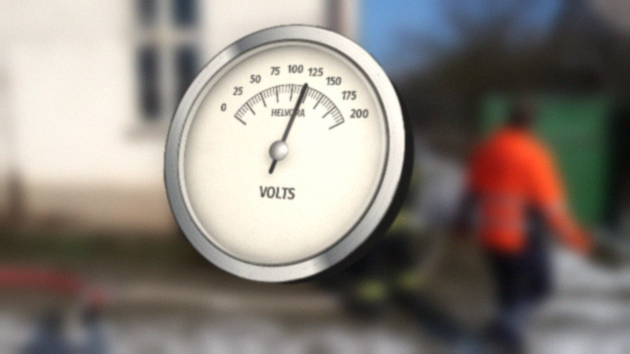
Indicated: 125,V
